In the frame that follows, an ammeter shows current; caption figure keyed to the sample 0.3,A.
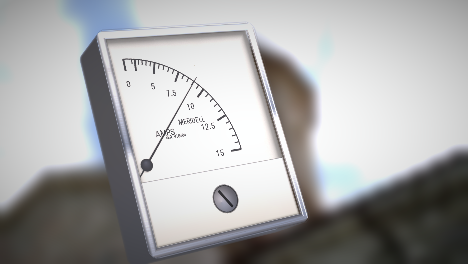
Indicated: 9,A
